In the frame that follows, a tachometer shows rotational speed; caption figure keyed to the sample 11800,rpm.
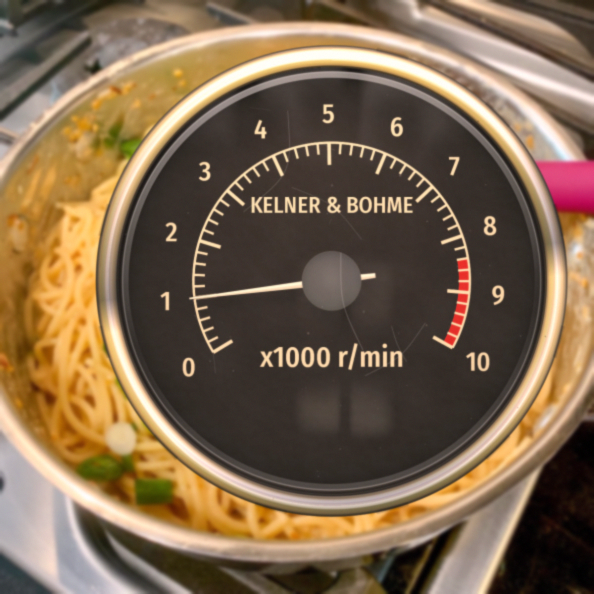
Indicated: 1000,rpm
